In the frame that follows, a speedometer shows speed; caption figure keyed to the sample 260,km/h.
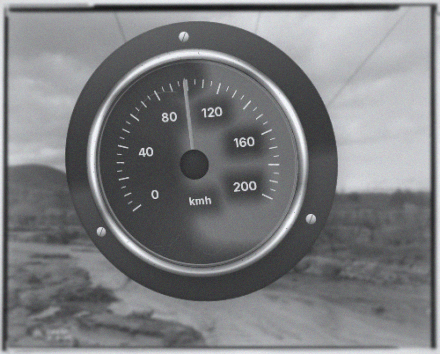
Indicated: 100,km/h
